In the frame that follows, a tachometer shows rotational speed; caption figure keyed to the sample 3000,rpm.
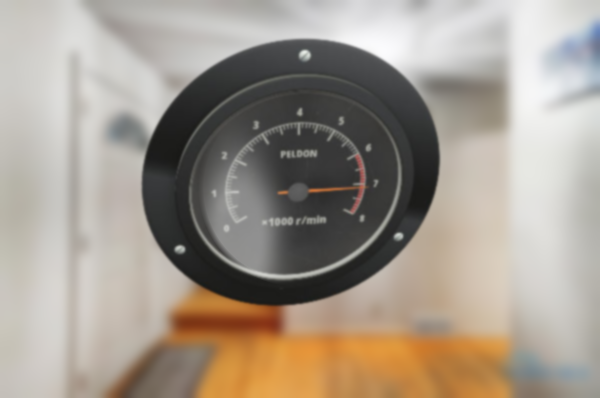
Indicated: 7000,rpm
